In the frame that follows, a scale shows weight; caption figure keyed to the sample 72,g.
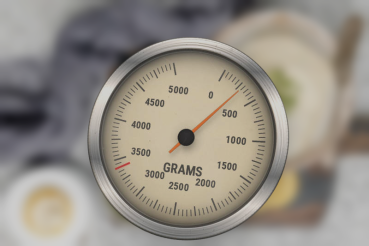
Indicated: 300,g
